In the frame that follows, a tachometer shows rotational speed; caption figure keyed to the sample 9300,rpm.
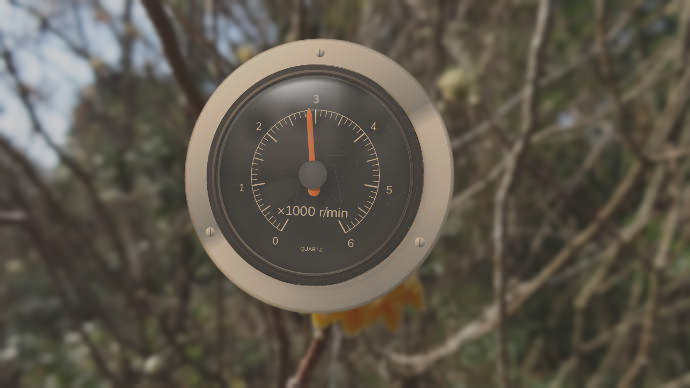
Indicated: 2900,rpm
